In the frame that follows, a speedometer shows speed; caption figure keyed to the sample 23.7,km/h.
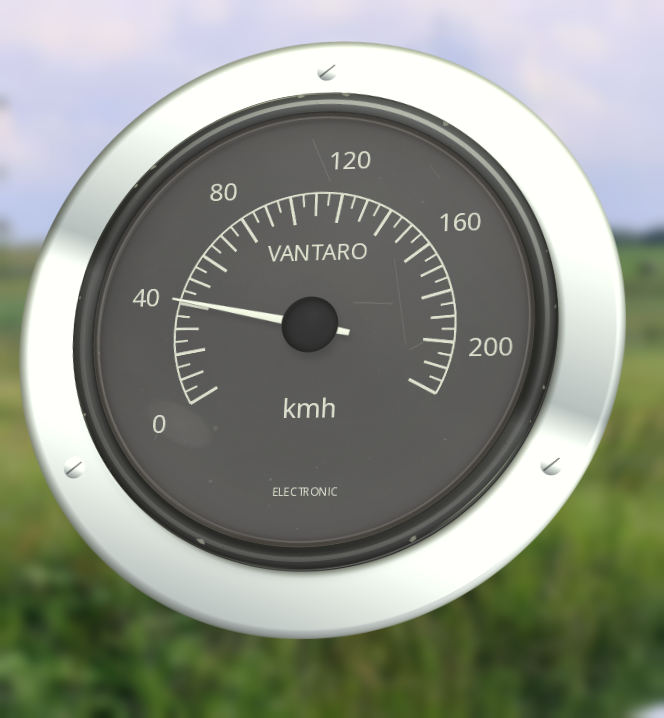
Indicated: 40,km/h
